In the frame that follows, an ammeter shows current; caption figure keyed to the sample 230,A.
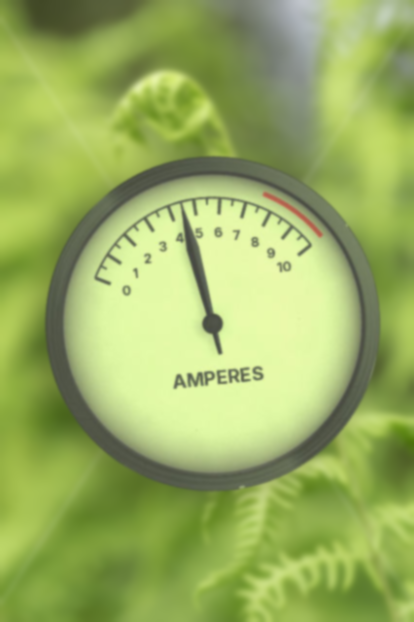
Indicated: 4.5,A
